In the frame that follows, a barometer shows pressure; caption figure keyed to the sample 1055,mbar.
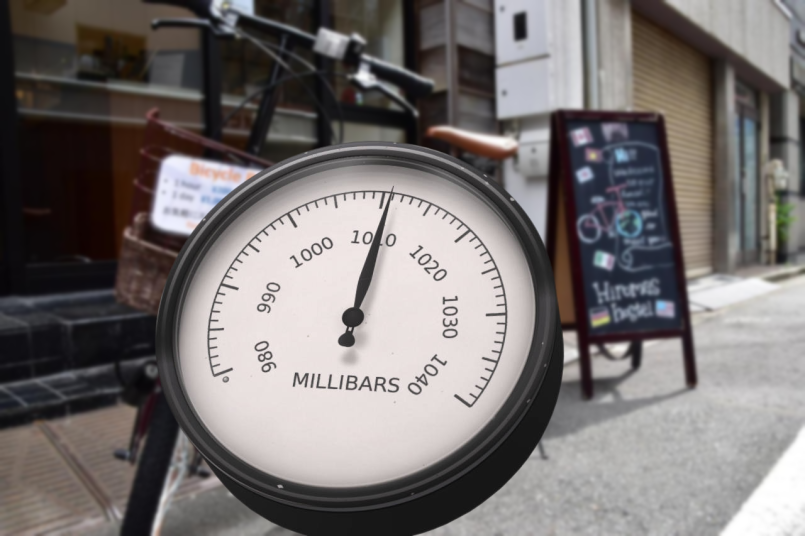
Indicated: 1011,mbar
